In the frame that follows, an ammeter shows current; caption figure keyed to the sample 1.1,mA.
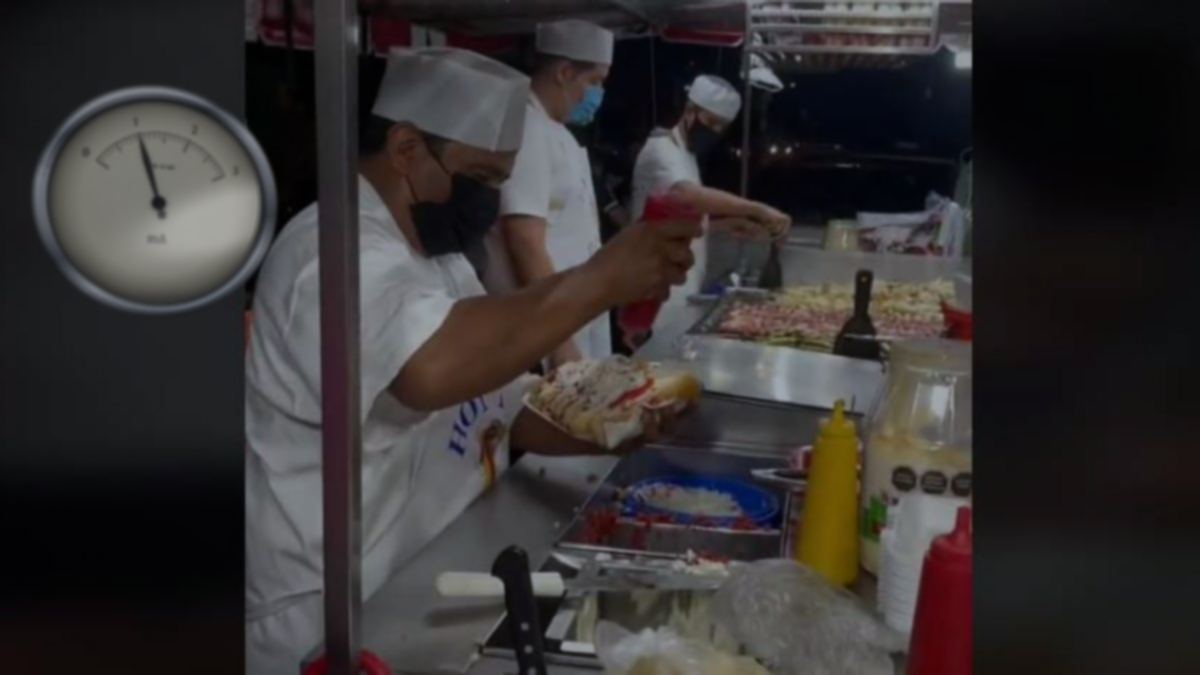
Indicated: 1,mA
